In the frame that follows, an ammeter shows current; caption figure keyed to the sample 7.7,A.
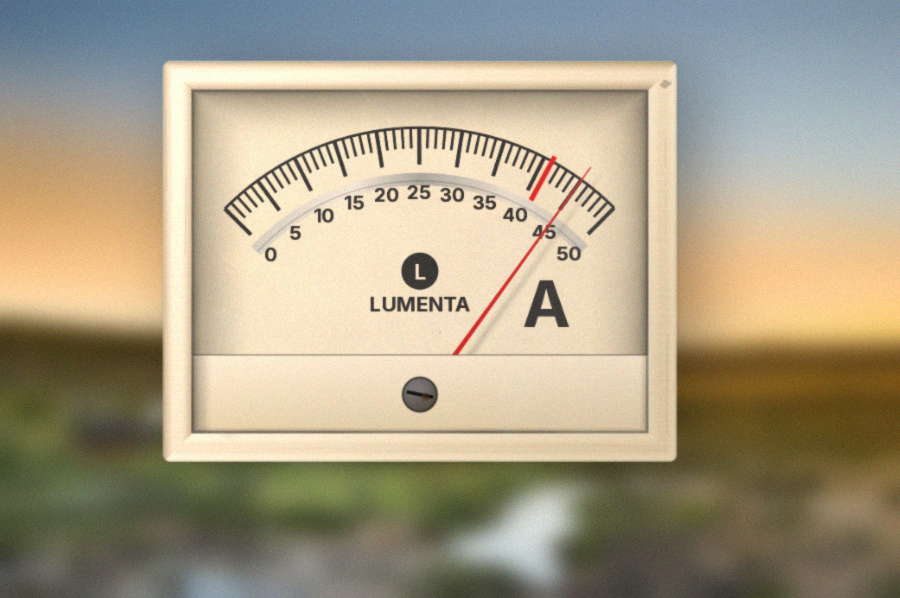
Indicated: 45,A
